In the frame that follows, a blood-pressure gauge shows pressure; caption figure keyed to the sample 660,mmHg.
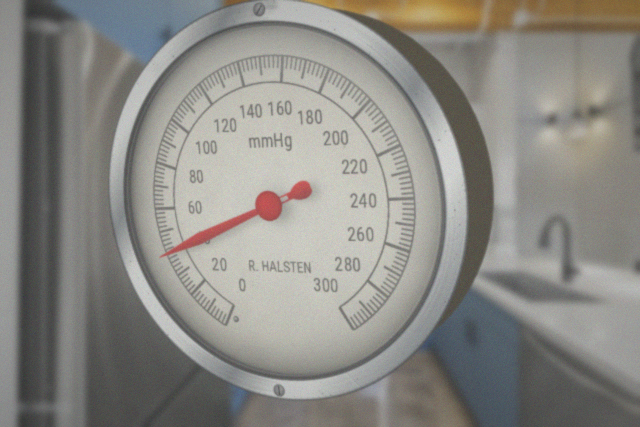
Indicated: 40,mmHg
